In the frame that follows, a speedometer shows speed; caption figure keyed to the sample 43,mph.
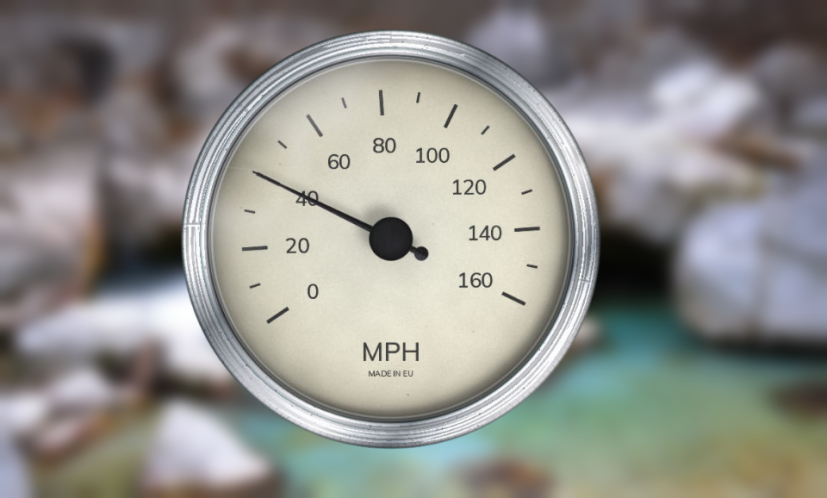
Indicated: 40,mph
